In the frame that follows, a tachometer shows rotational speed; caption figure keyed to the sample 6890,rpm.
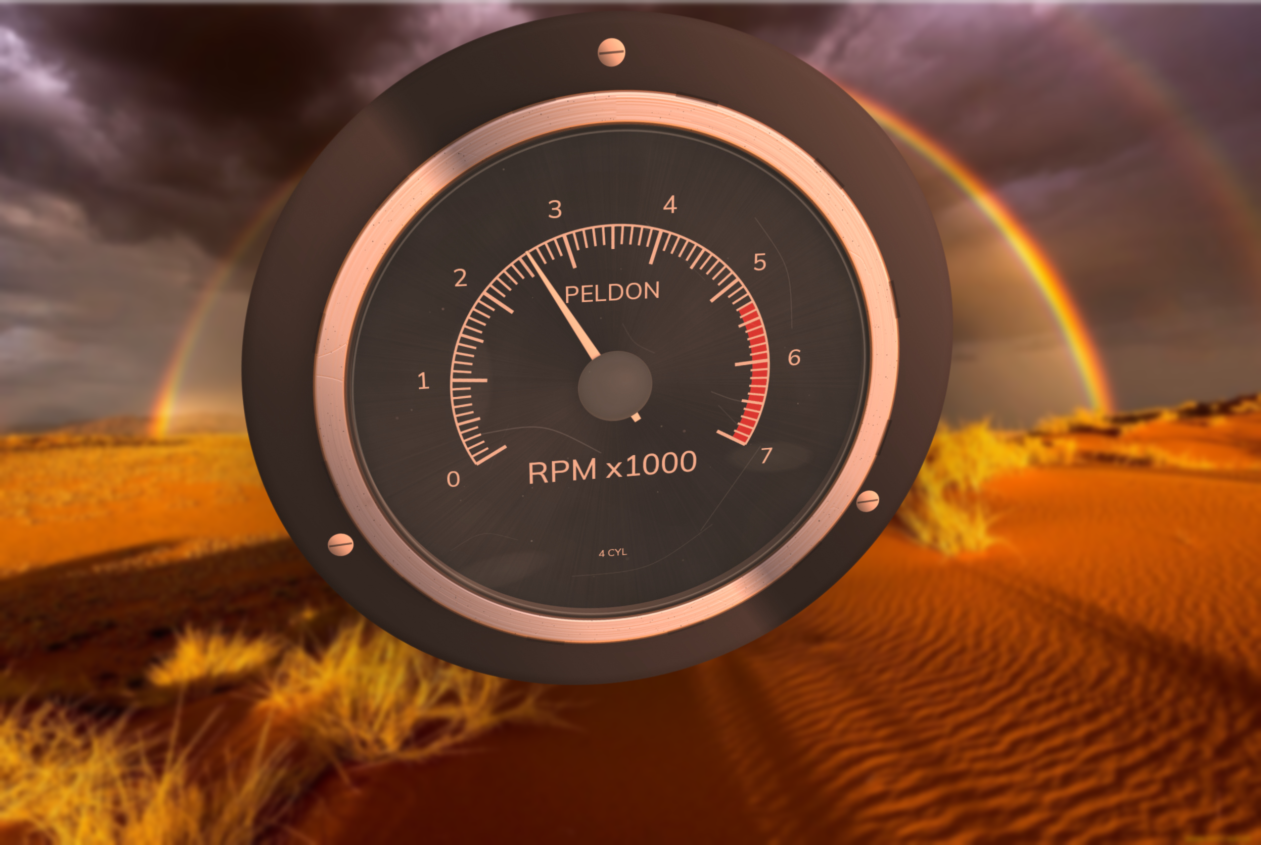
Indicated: 2600,rpm
